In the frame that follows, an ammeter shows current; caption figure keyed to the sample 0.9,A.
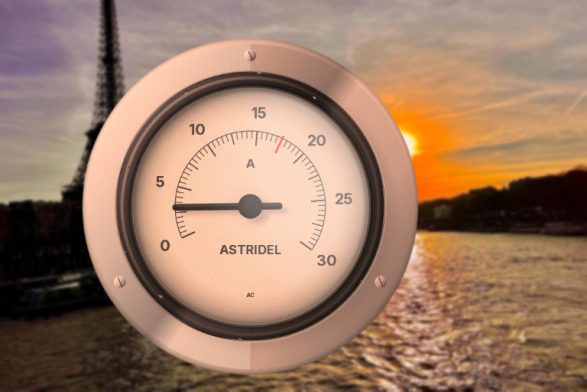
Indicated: 3,A
